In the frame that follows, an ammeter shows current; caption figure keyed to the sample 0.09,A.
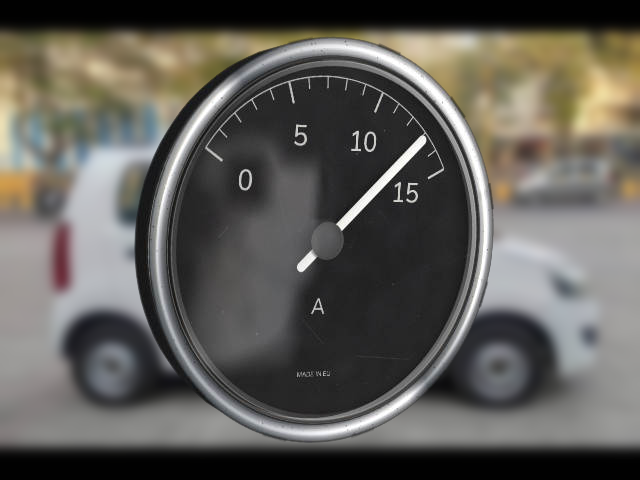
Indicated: 13,A
